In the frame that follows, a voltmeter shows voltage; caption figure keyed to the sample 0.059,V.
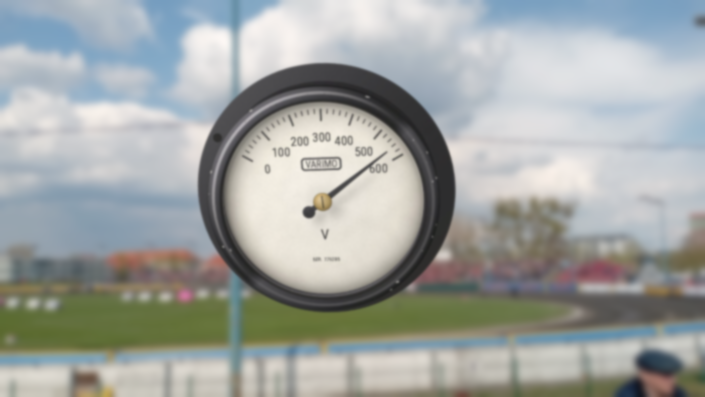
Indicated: 560,V
